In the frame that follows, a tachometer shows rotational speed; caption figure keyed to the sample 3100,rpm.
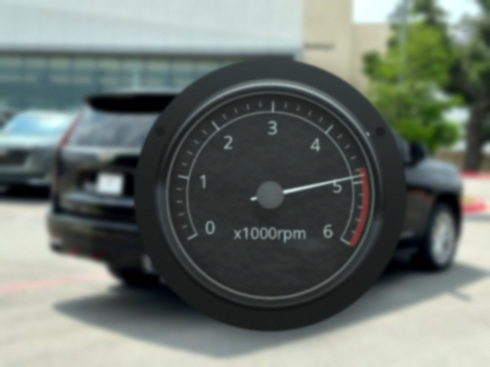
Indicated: 4900,rpm
